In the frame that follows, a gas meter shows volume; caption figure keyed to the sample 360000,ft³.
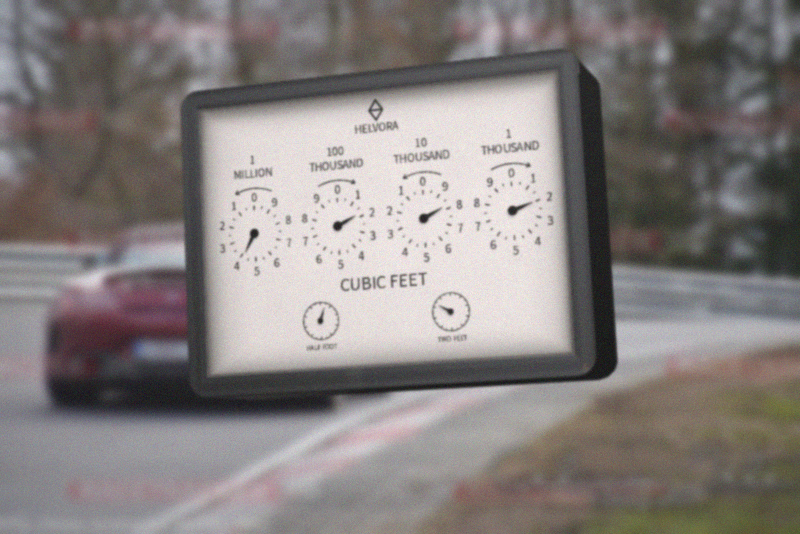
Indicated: 418200,ft³
